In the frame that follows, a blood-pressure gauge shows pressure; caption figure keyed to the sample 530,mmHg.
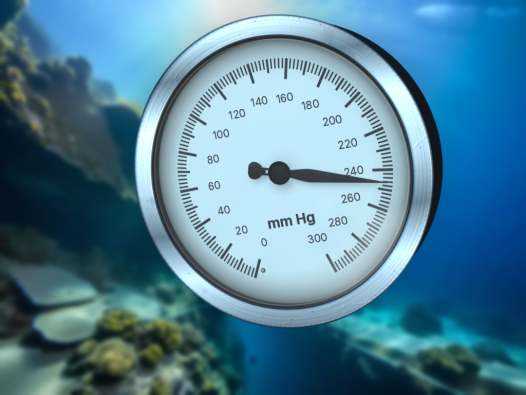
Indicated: 246,mmHg
